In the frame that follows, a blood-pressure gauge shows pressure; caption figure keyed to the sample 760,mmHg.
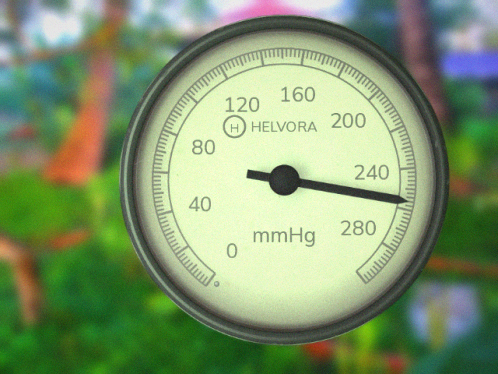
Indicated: 256,mmHg
